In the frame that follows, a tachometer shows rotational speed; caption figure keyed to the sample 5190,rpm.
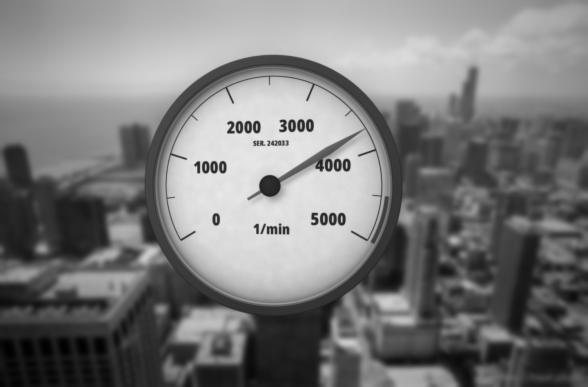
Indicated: 3750,rpm
